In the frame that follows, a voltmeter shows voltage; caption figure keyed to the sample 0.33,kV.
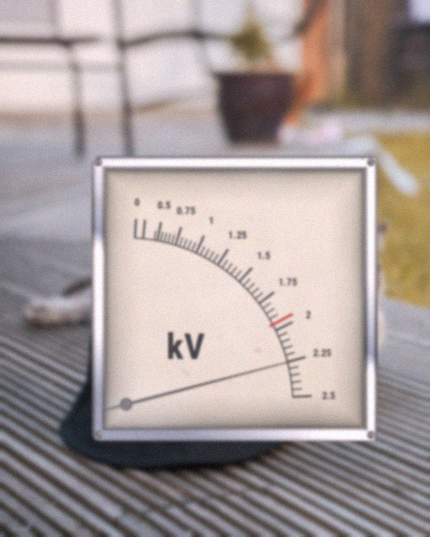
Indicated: 2.25,kV
